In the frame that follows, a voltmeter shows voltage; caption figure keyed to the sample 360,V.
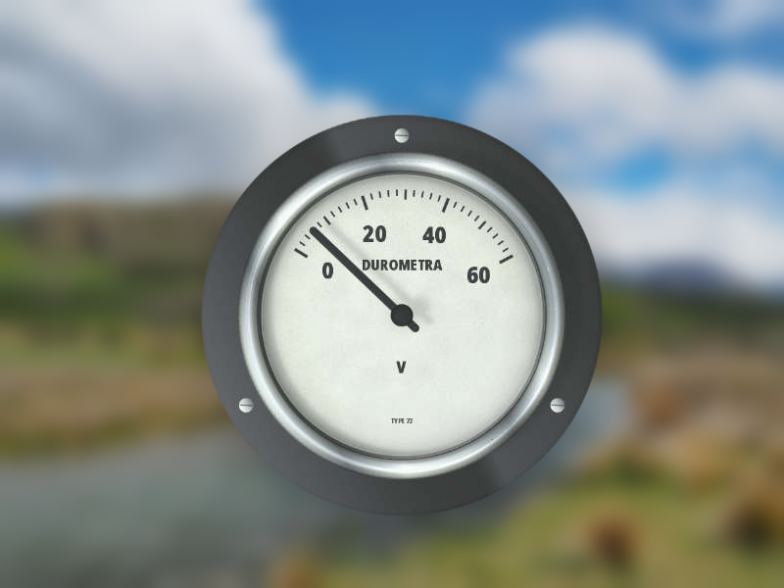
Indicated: 6,V
